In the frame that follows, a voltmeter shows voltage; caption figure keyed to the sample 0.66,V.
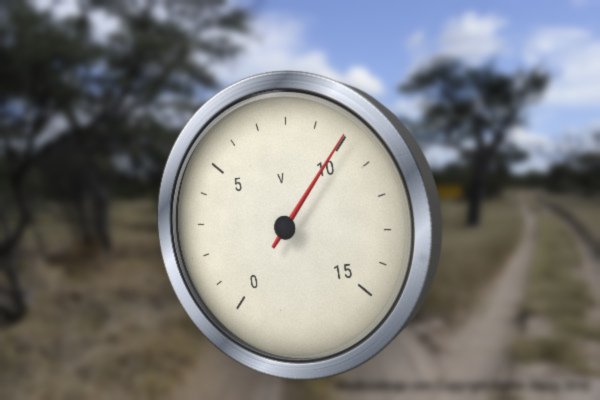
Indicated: 10,V
